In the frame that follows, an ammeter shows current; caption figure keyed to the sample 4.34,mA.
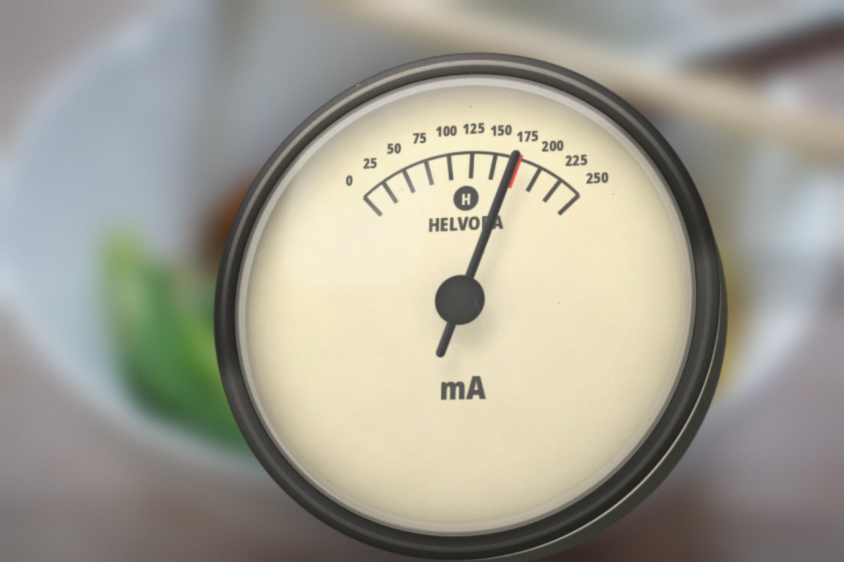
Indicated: 175,mA
